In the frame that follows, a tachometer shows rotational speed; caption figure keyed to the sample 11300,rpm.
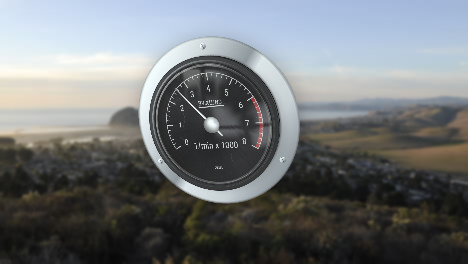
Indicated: 2600,rpm
